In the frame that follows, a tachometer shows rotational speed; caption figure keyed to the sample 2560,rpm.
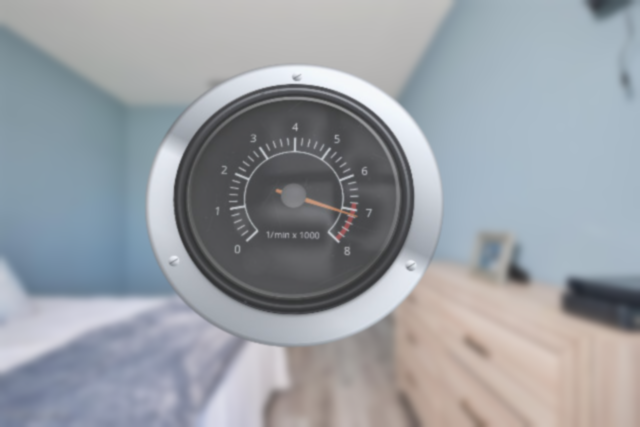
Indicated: 7200,rpm
